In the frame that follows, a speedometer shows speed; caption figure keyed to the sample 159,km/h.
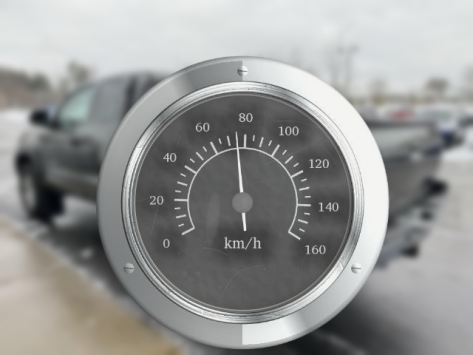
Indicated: 75,km/h
